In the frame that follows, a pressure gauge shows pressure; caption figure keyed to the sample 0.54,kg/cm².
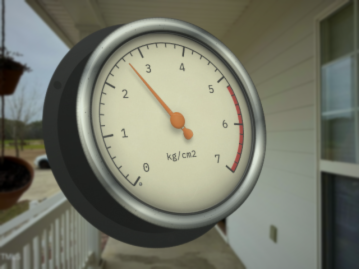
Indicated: 2.6,kg/cm²
